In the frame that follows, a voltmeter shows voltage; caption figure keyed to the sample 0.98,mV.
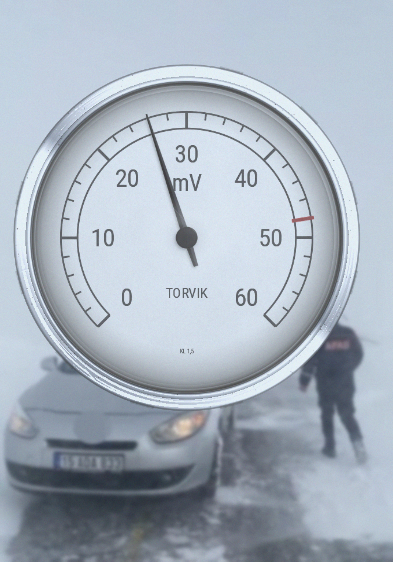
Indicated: 26,mV
